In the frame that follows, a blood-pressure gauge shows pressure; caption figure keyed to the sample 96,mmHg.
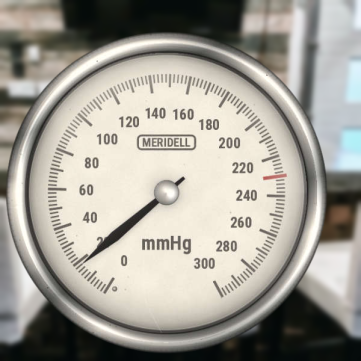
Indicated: 18,mmHg
